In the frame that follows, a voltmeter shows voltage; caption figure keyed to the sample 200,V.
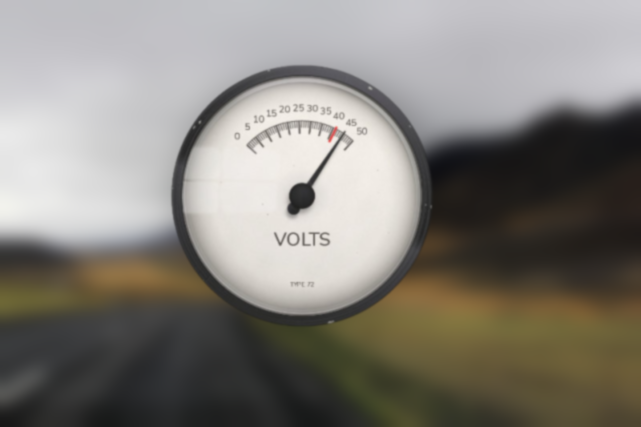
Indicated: 45,V
